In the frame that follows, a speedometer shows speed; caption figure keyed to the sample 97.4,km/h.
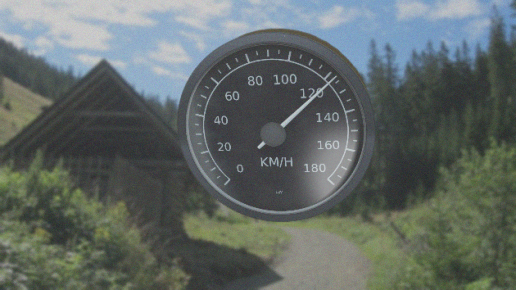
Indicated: 122.5,km/h
